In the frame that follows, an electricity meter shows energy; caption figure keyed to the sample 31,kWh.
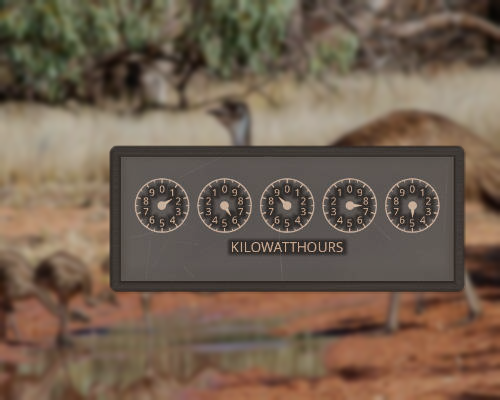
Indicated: 15875,kWh
